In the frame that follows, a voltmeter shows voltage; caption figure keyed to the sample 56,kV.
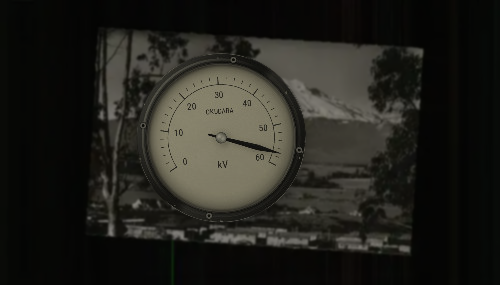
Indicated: 57,kV
